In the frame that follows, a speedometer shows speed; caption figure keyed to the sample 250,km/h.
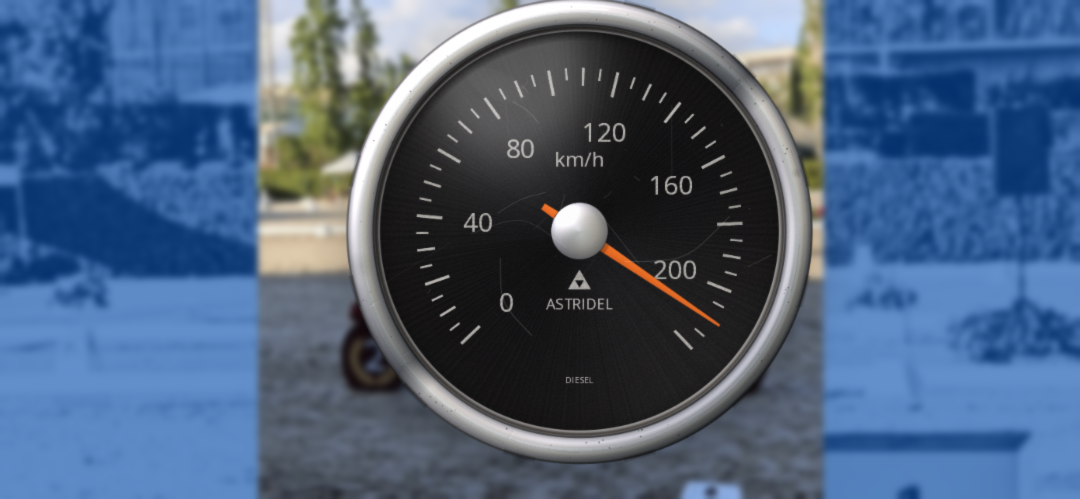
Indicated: 210,km/h
